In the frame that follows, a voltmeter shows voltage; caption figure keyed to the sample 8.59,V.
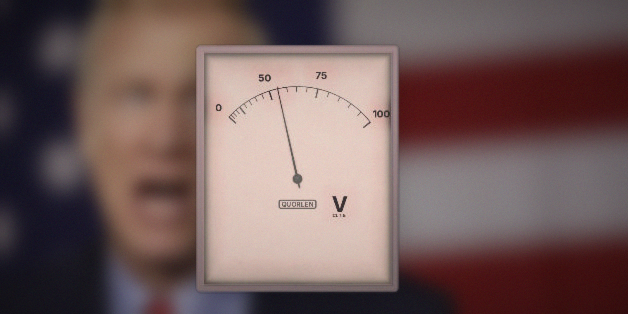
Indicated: 55,V
